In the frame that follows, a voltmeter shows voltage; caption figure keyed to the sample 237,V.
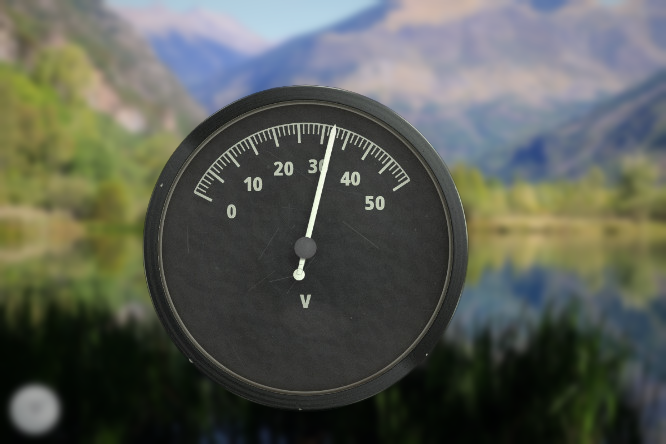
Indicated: 32,V
